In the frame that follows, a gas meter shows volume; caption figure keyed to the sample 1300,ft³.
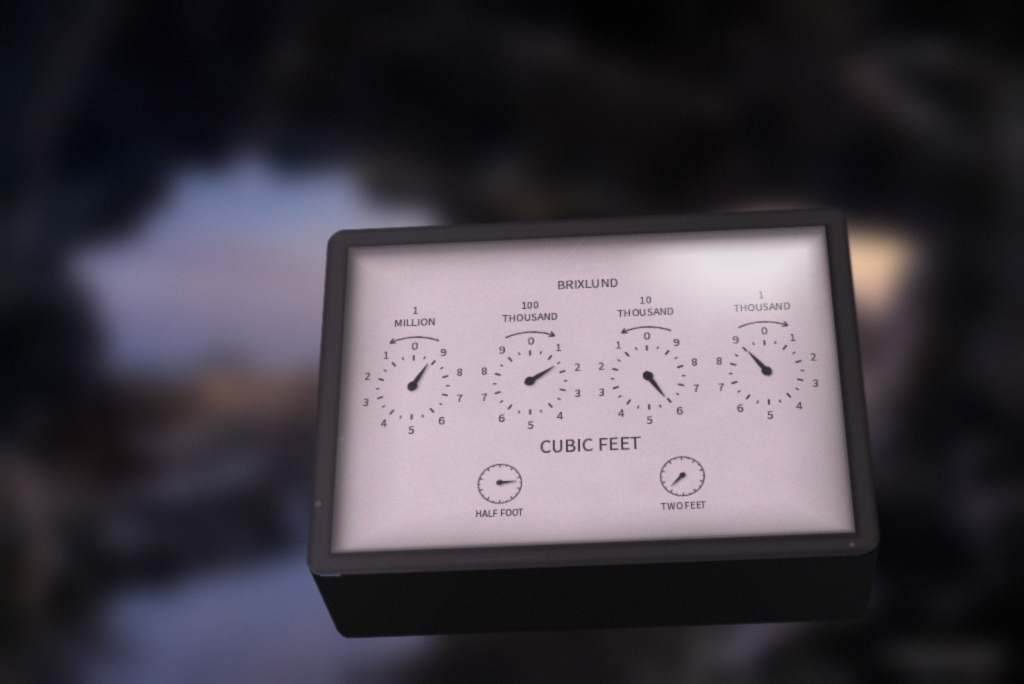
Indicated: 915900,ft³
